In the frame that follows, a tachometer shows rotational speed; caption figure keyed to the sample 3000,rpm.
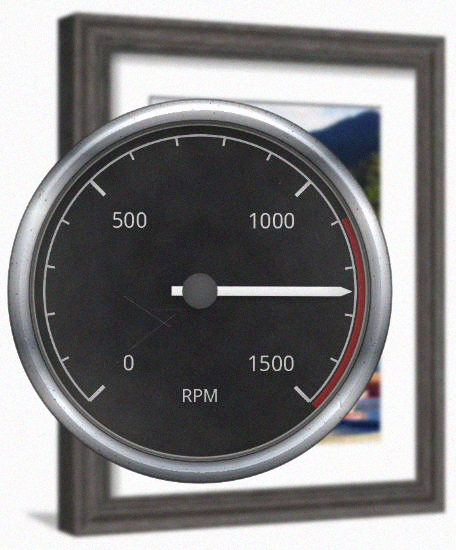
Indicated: 1250,rpm
